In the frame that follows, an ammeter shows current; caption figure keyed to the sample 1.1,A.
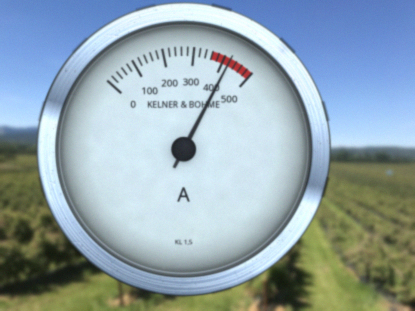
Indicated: 420,A
